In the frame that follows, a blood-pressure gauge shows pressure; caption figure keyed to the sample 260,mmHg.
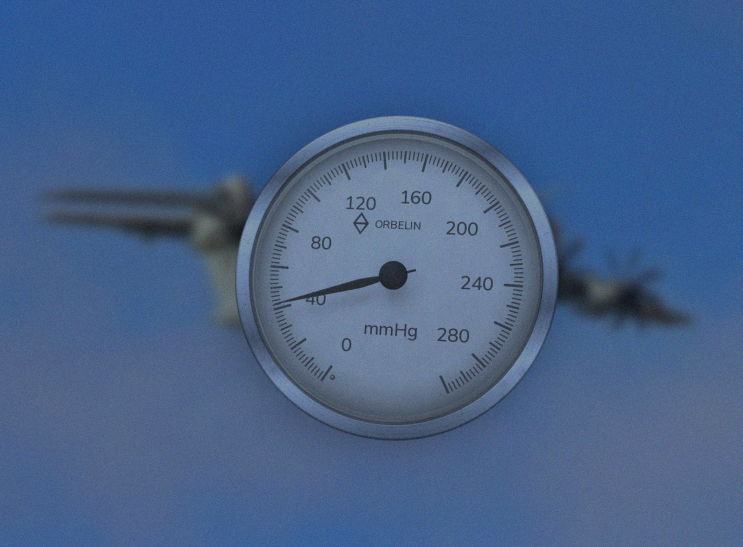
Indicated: 42,mmHg
